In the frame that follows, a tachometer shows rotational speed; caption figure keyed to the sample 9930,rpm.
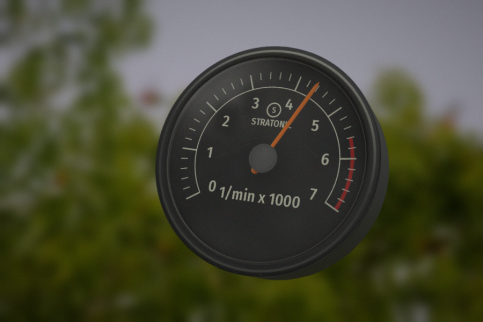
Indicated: 4400,rpm
